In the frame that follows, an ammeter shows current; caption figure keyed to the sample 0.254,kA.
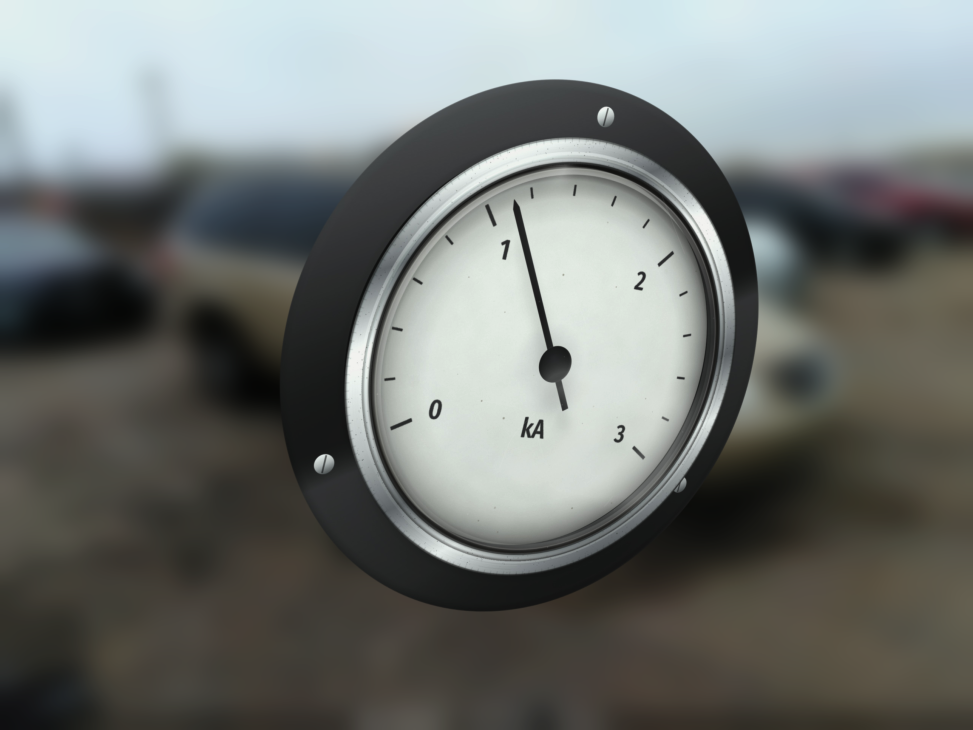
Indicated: 1.1,kA
